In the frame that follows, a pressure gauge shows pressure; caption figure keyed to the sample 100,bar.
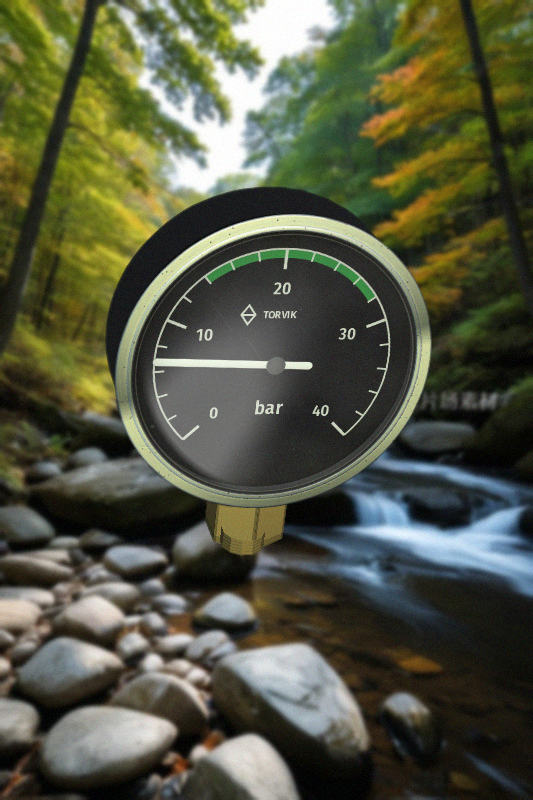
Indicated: 7,bar
